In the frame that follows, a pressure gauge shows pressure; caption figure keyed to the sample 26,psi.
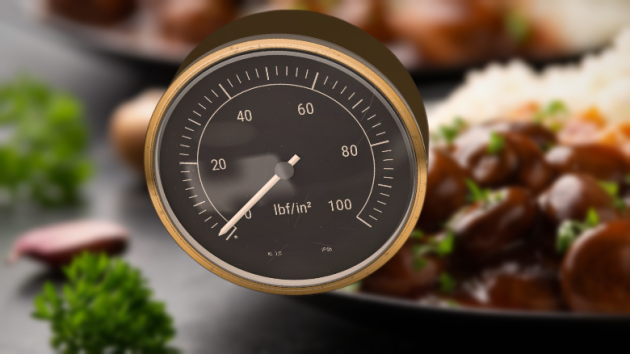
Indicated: 2,psi
